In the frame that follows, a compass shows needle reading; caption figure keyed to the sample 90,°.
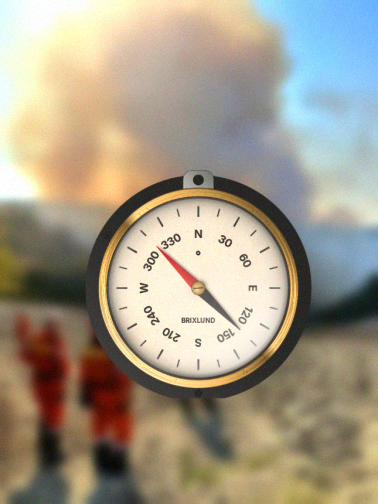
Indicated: 315,°
